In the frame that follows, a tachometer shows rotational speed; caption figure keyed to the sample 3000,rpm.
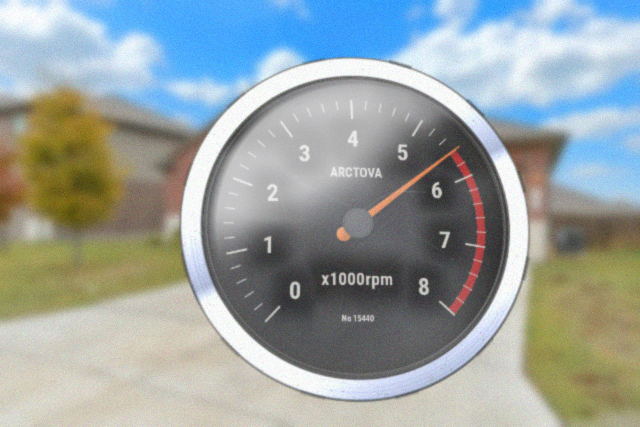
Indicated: 5600,rpm
